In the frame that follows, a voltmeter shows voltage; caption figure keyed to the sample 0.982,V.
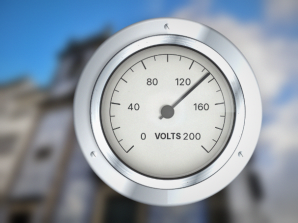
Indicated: 135,V
